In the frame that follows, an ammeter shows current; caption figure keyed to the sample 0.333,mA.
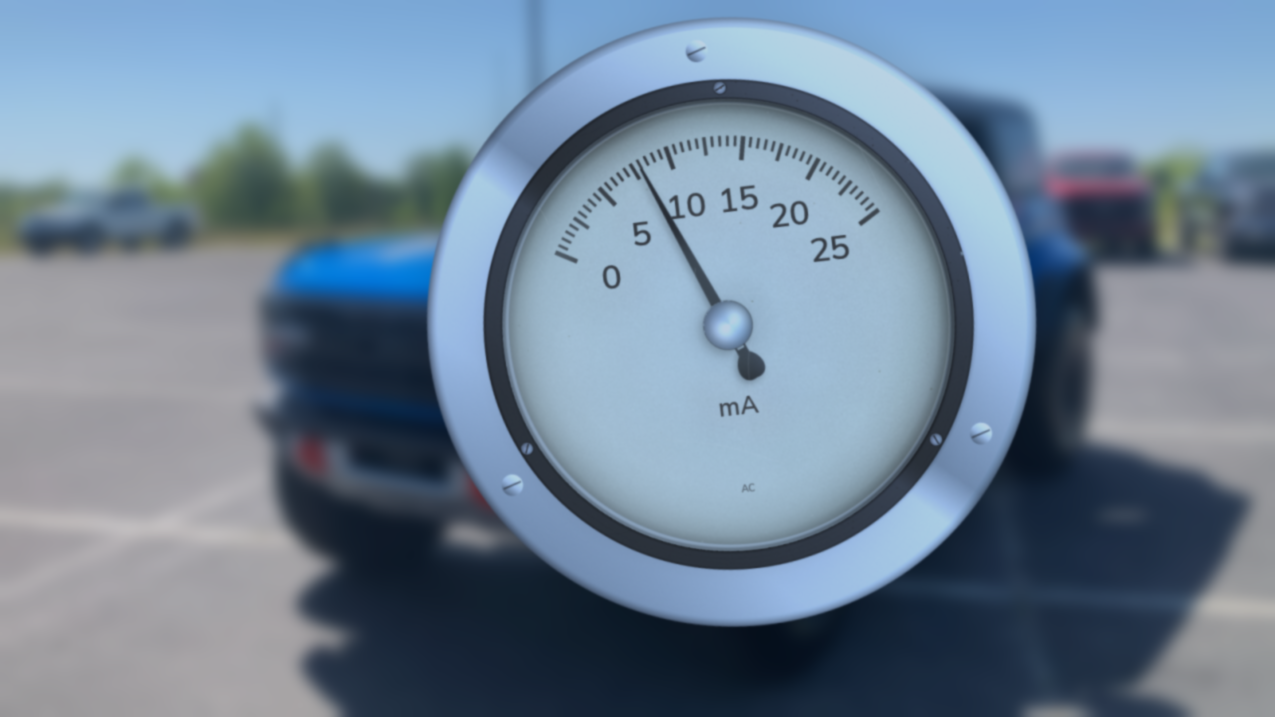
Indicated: 8,mA
